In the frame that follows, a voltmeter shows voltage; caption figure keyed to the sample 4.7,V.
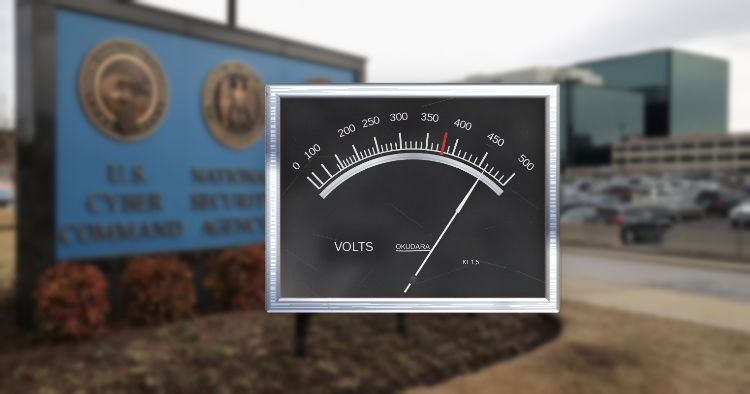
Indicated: 460,V
